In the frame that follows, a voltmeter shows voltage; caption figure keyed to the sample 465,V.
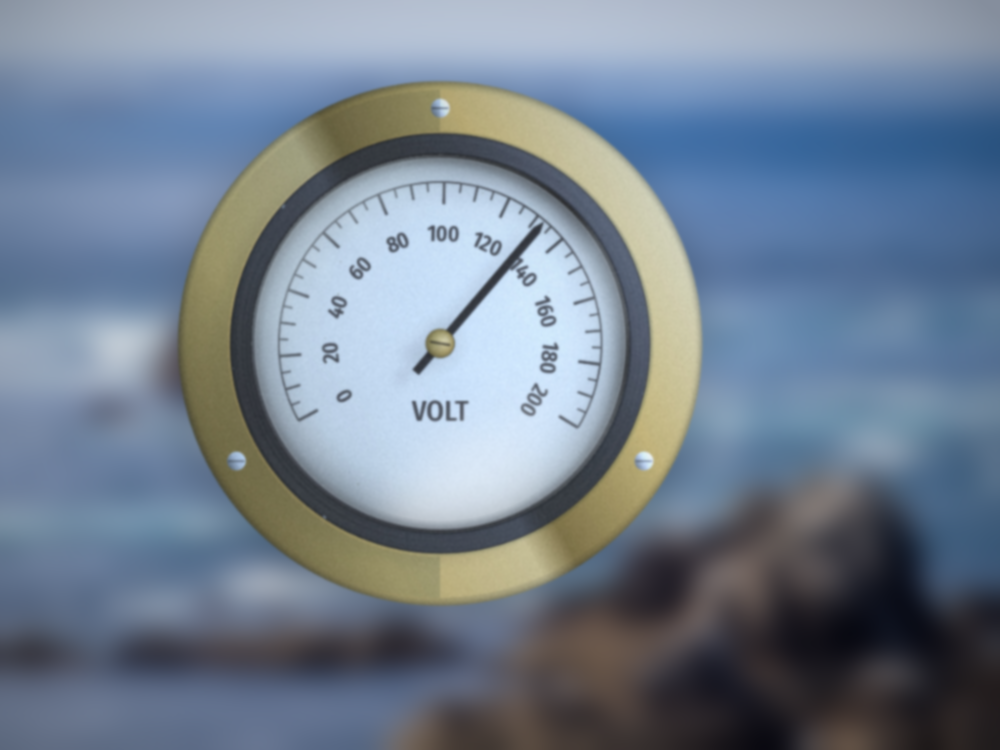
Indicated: 132.5,V
